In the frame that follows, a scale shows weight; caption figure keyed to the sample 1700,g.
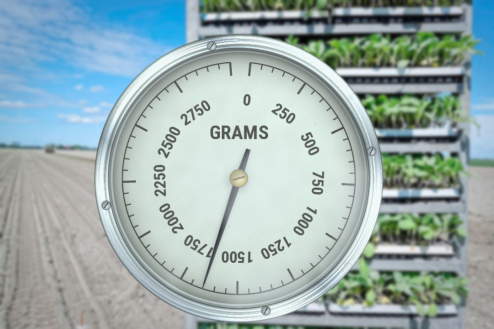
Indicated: 1650,g
